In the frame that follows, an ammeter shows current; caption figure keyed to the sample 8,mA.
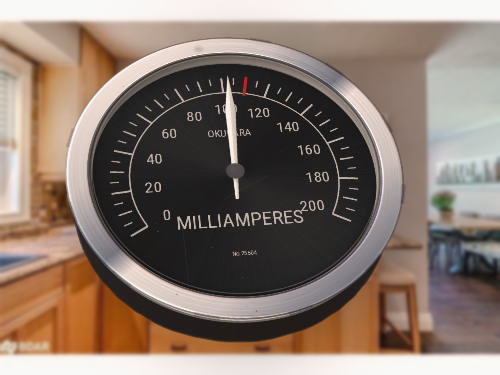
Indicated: 102.5,mA
